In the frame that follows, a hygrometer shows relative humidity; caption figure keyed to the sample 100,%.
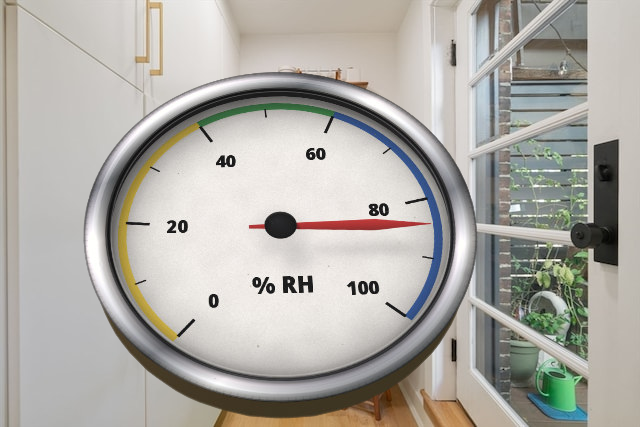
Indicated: 85,%
